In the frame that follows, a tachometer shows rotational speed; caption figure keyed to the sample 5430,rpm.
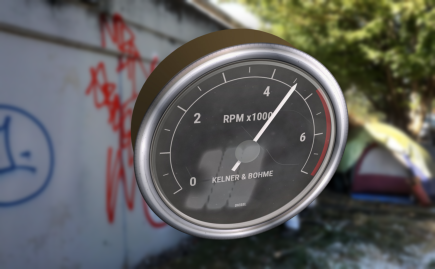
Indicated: 4500,rpm
